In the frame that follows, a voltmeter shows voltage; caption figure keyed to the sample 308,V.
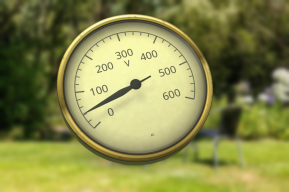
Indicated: 40,V
